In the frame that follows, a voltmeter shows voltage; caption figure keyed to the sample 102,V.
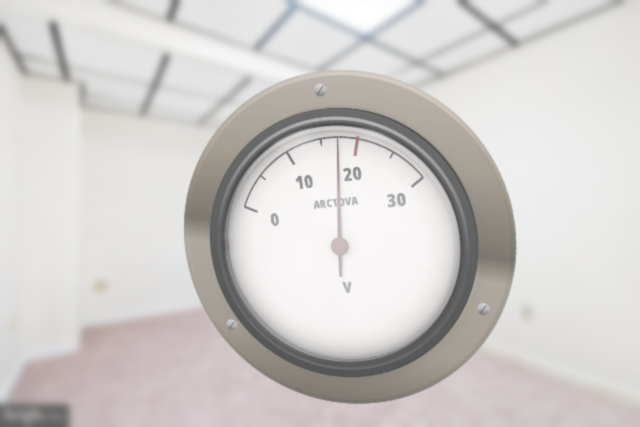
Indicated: 17.5,V
